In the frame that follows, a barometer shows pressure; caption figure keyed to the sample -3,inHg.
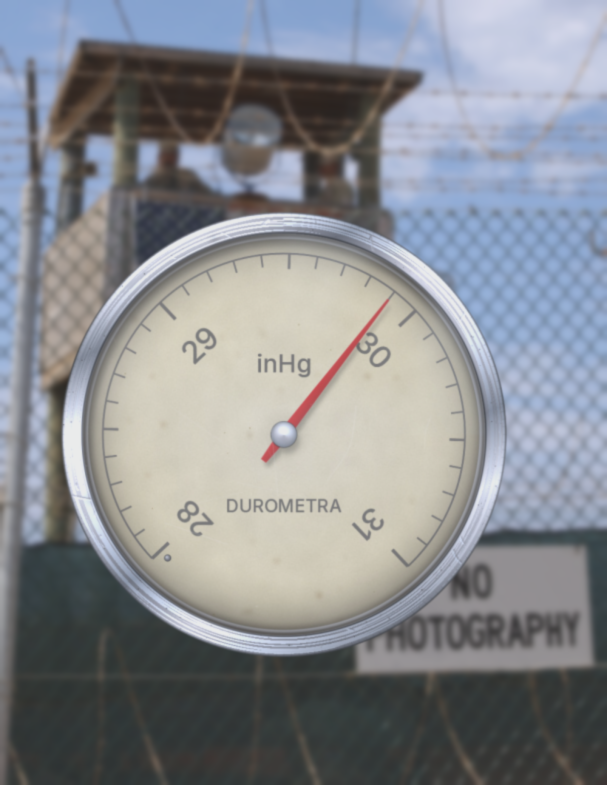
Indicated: 29.9,inHg
